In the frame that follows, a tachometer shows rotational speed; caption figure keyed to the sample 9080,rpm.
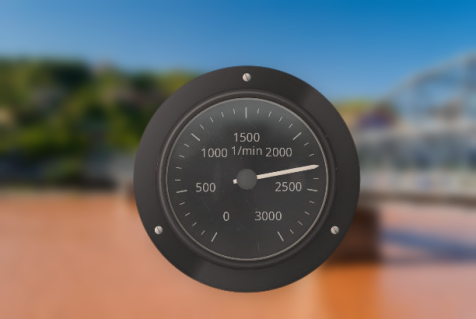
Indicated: 2300,rpm
